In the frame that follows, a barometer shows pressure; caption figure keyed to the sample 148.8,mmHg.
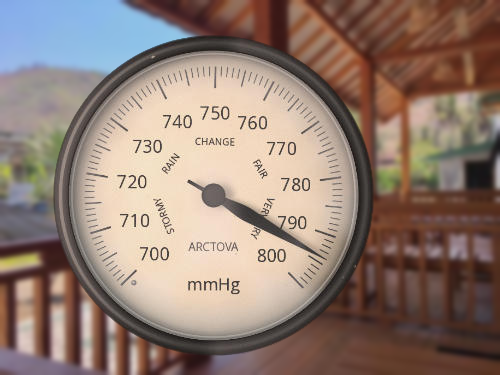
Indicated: 794,mmHg
